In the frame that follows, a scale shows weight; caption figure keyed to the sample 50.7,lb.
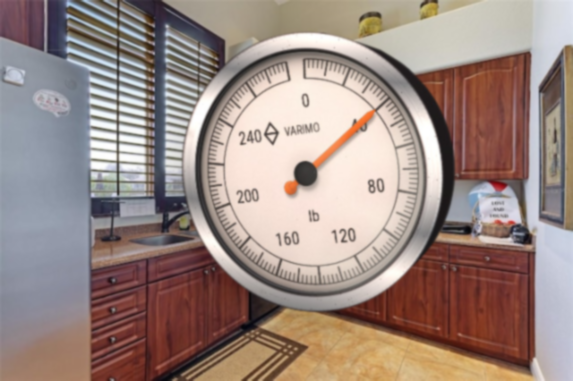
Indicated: 40,lb
